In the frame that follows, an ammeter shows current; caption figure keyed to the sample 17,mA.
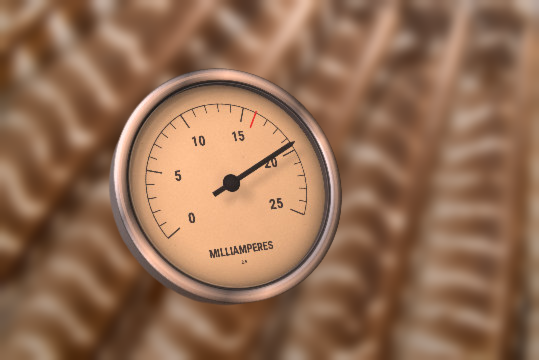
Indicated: 19.5,mA
